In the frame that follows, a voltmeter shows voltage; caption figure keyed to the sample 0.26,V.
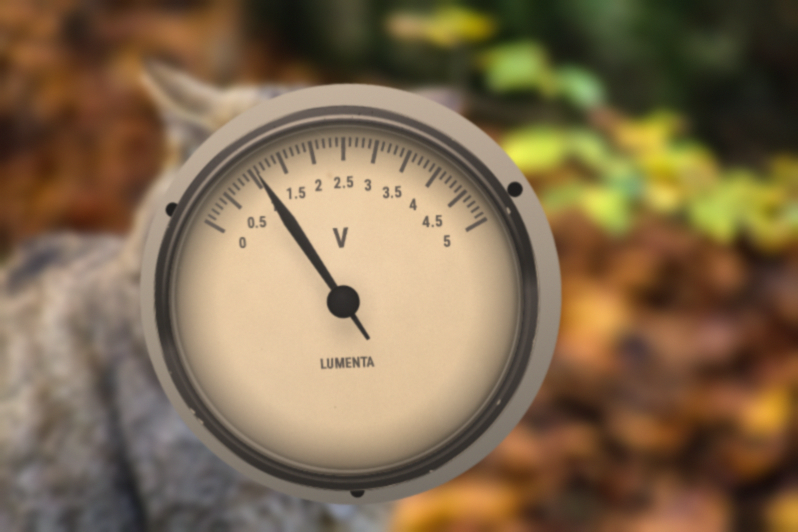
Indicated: 1.1,V
